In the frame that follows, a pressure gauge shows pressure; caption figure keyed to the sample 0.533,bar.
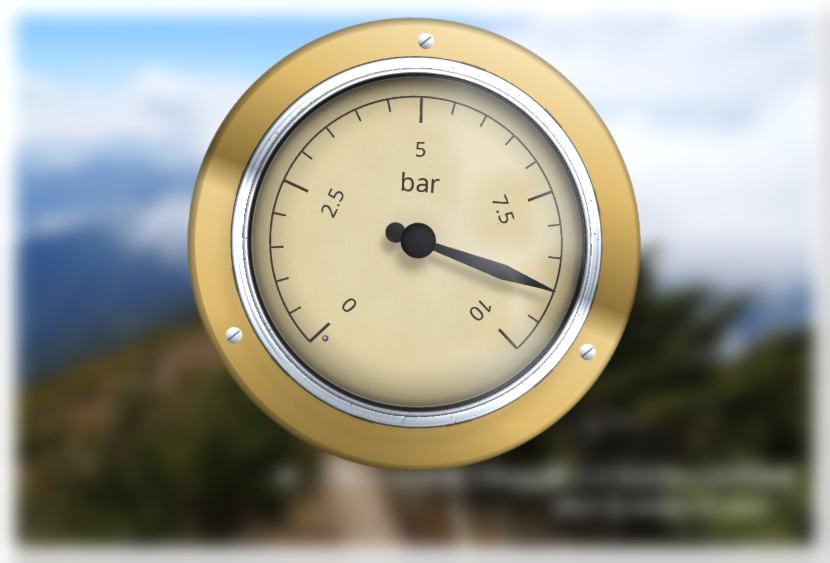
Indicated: 9,bar
